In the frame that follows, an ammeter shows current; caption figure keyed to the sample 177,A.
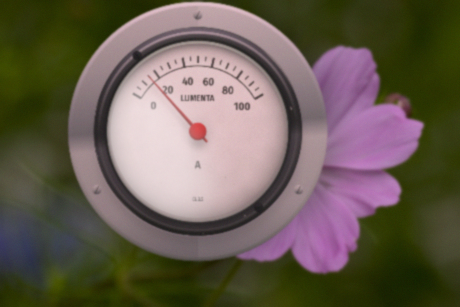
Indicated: 15,A
